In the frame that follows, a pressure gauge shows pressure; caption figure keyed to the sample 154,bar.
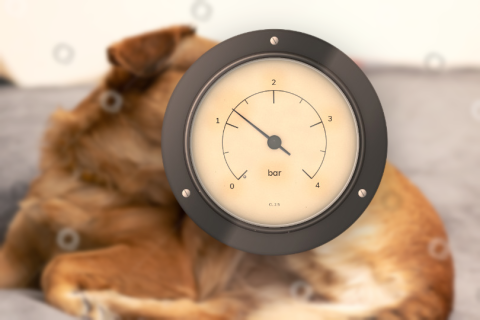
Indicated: 1.25,bar
